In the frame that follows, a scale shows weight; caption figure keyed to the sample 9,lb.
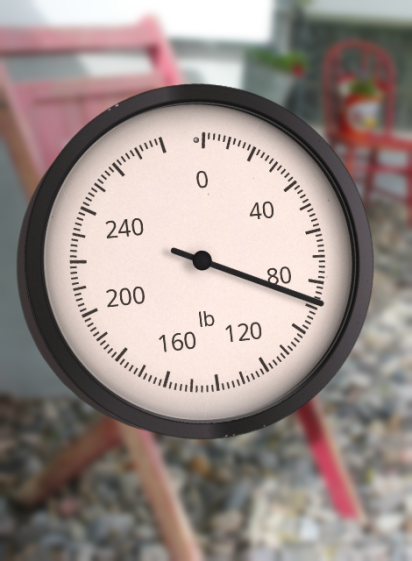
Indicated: 88,lb
